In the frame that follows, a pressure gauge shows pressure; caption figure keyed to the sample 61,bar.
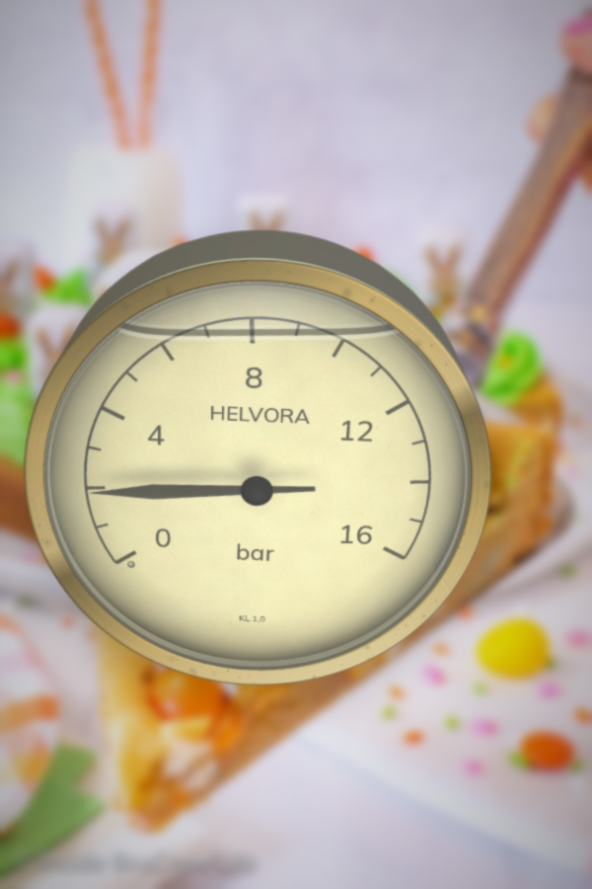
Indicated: 2,bar
